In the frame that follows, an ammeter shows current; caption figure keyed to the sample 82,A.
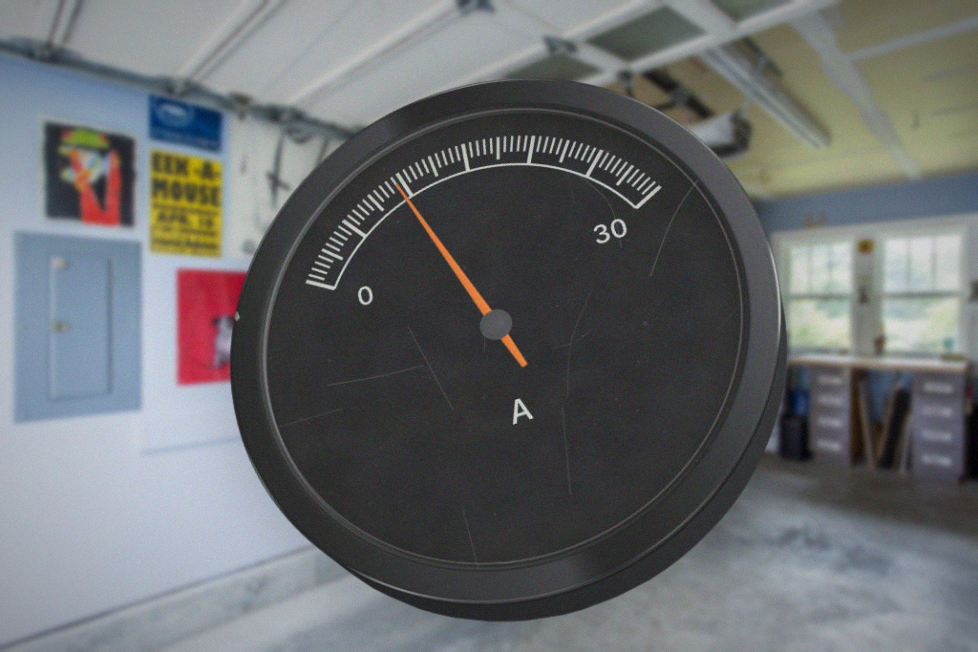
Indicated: 9.5,A
